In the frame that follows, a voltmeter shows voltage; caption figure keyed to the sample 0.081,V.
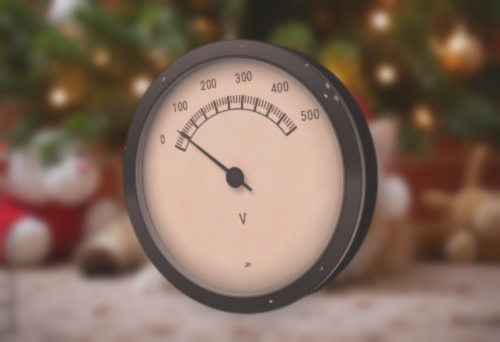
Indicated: 50,V
